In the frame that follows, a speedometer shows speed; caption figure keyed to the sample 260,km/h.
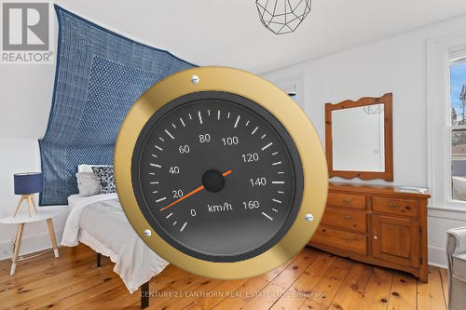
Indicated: 15,km/h
